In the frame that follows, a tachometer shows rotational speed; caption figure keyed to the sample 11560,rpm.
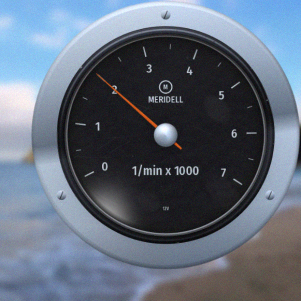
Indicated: 2000,rpm
